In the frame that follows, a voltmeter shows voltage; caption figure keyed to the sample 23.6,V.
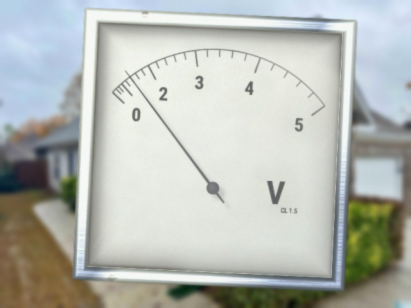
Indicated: 1.4,V
